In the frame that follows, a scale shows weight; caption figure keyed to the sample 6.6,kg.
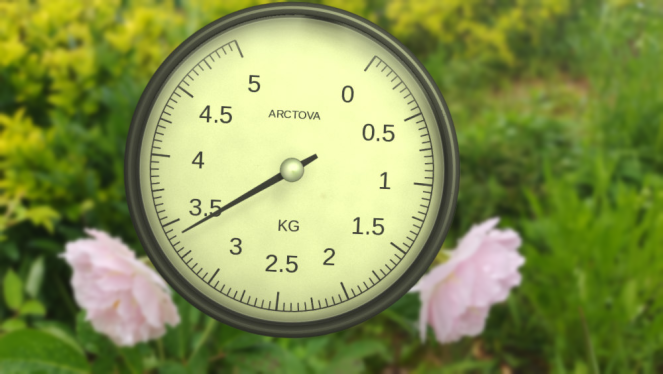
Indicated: 3.4,kg
